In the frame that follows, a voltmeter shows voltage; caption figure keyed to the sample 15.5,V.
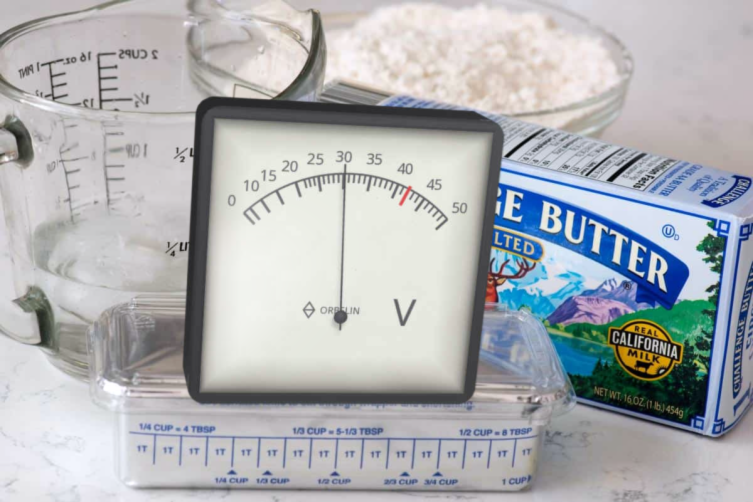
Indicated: 30,V
